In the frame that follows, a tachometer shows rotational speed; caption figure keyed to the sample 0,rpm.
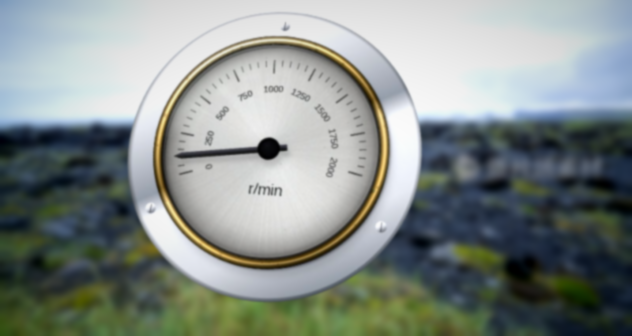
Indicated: 100,rpm
